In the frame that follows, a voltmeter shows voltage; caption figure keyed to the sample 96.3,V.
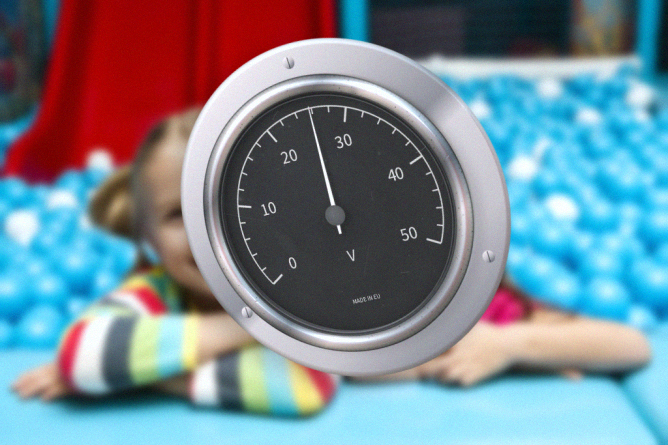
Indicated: 26,V
